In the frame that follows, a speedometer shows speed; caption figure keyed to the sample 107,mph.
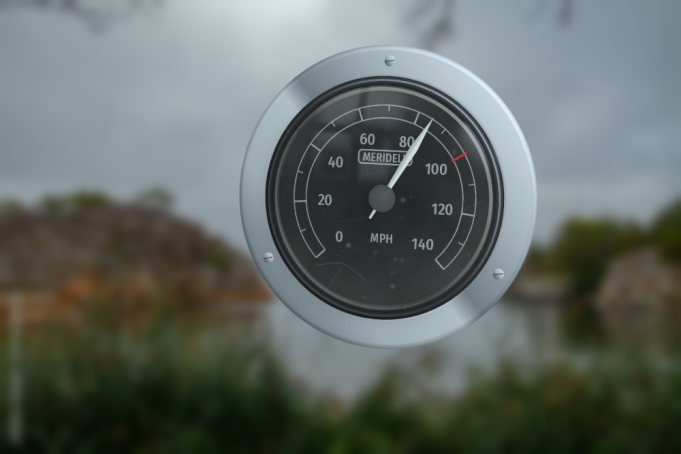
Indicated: 85,mph
